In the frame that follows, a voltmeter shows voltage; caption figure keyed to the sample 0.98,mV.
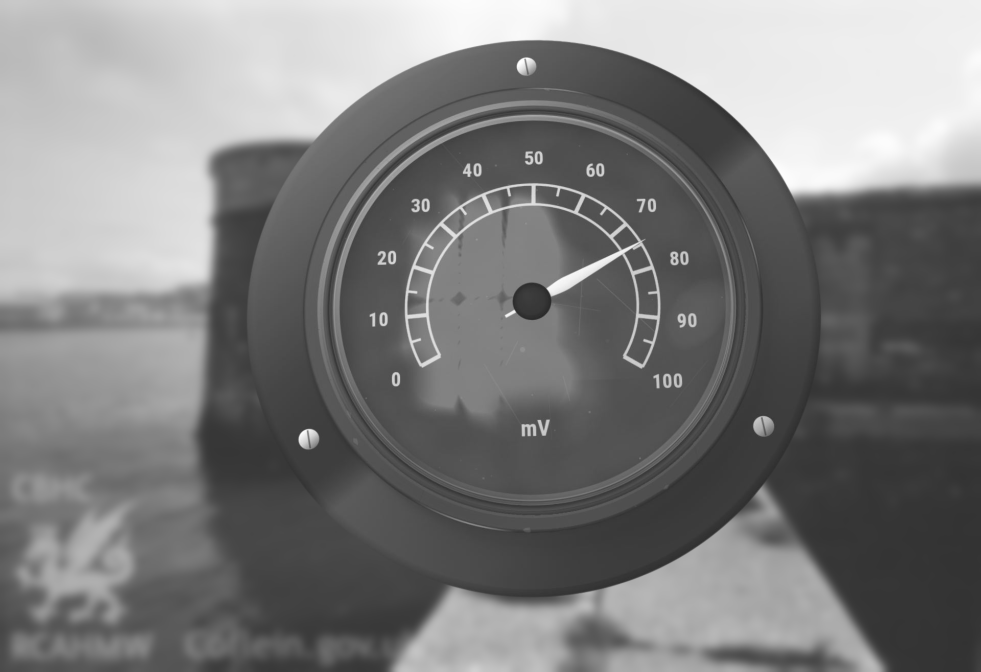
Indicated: 75,mV
